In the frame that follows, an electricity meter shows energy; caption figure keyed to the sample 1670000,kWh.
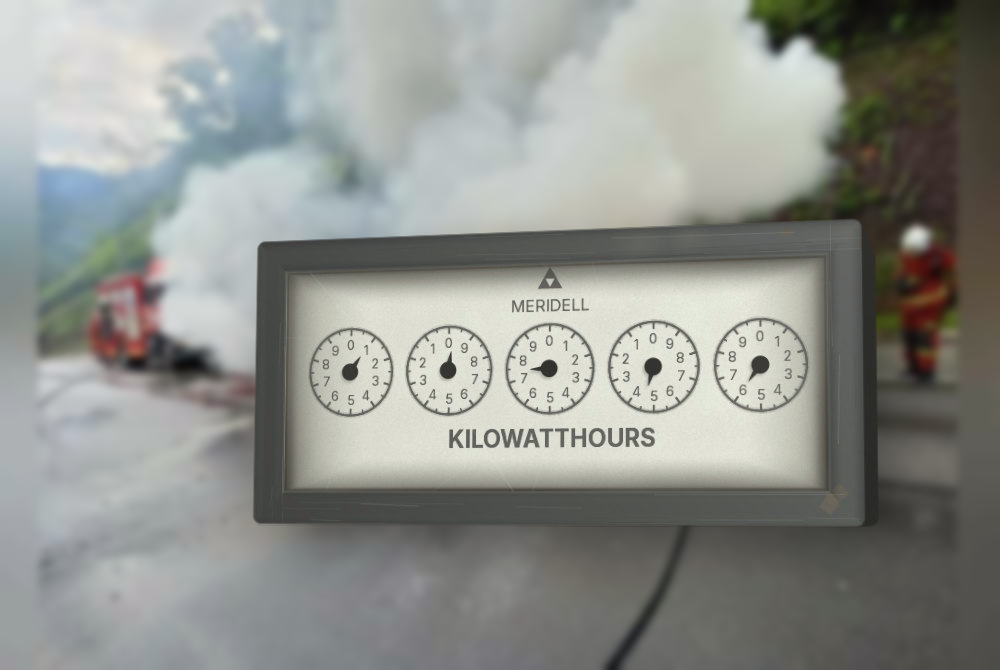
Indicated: 9746,kWh
